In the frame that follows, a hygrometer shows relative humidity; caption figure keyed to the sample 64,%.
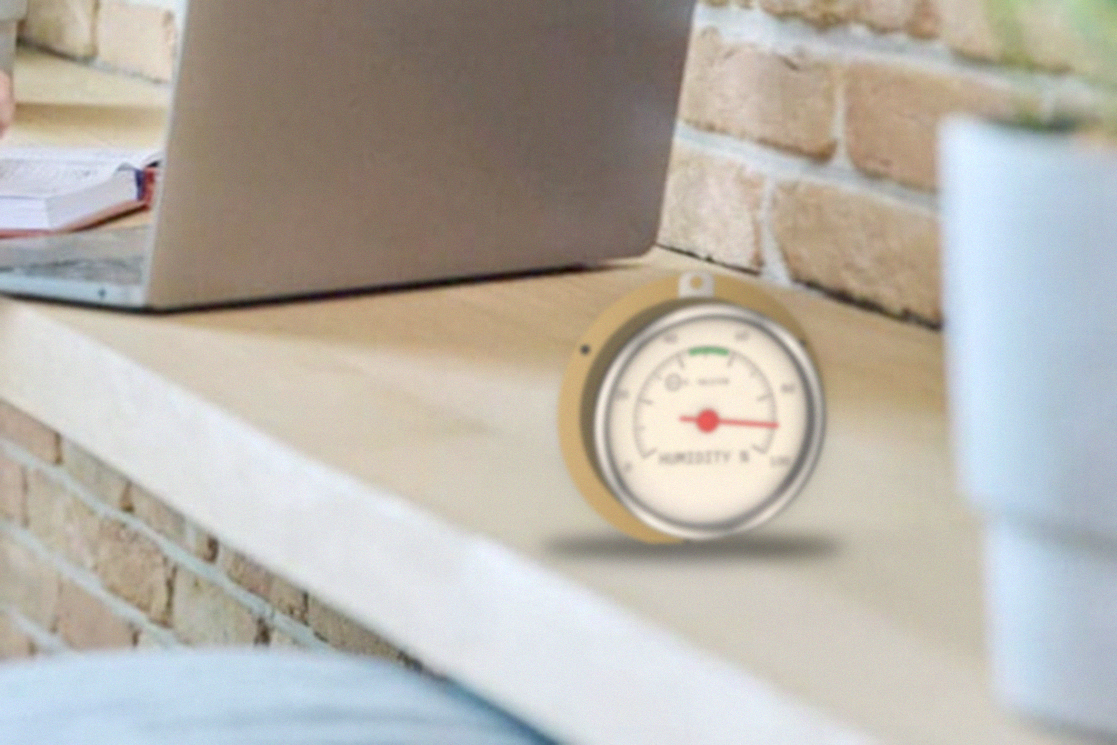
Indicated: 90,%
